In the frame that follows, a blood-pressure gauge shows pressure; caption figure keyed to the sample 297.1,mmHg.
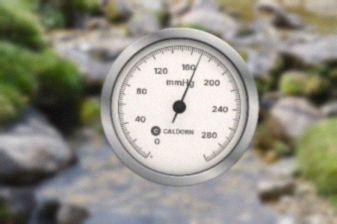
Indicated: 170,mmHg
